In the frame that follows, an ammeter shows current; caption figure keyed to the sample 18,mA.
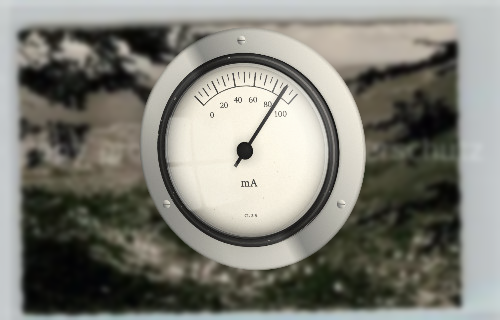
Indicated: 90,mA
